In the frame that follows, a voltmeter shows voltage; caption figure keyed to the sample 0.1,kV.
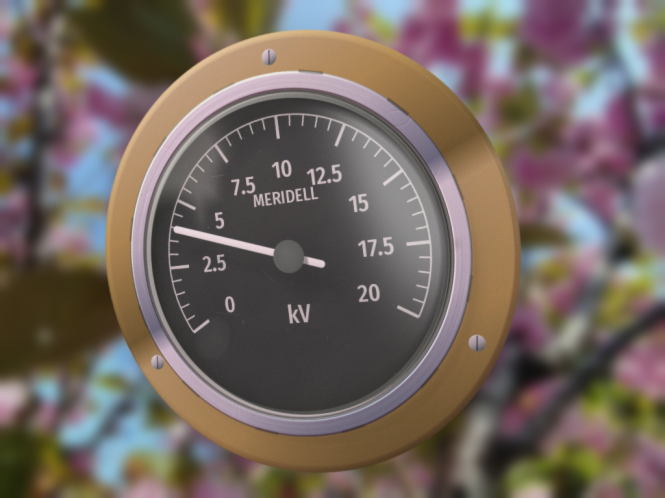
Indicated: 4,kV
